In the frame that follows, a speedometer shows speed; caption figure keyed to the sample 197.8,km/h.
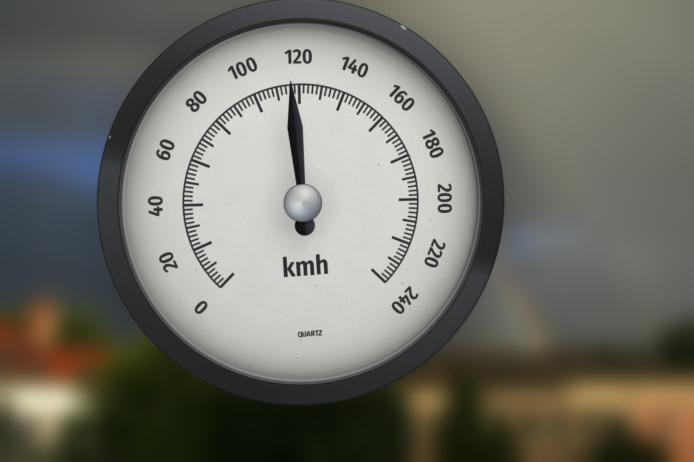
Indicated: 116,km/h
